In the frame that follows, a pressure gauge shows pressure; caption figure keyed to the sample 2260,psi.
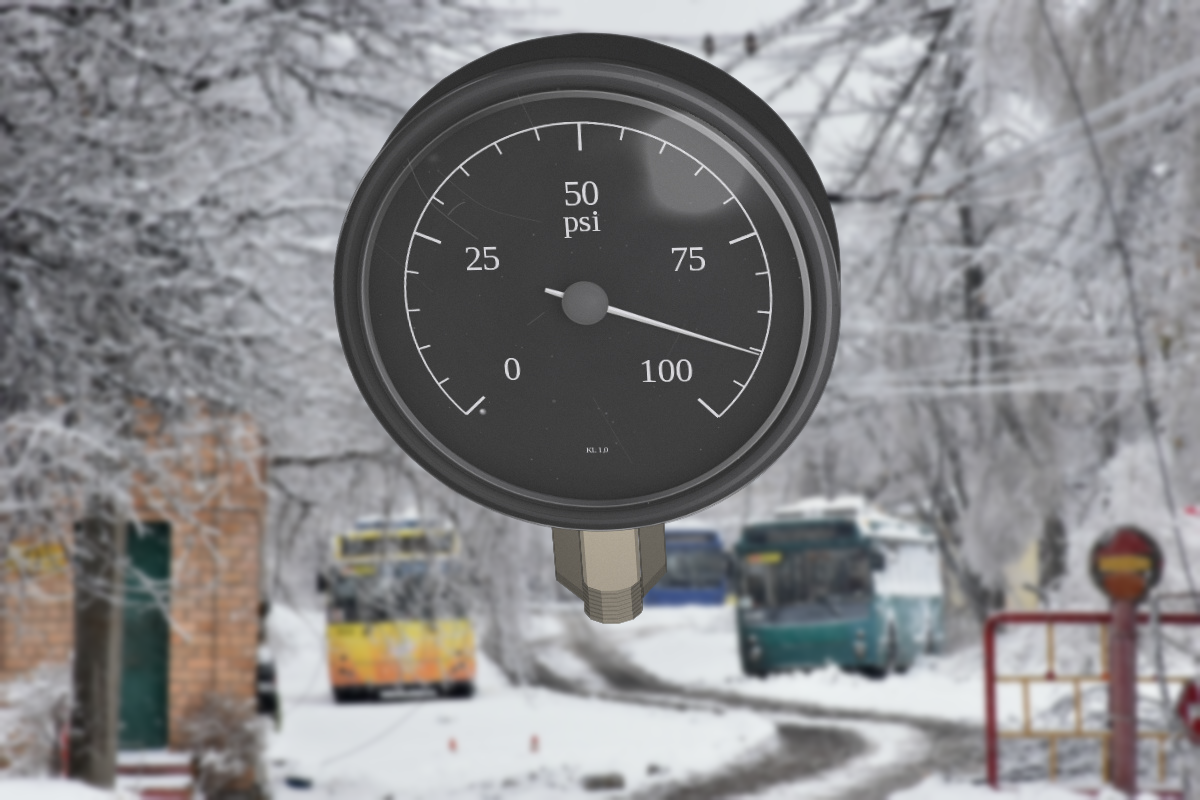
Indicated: 90,psi
